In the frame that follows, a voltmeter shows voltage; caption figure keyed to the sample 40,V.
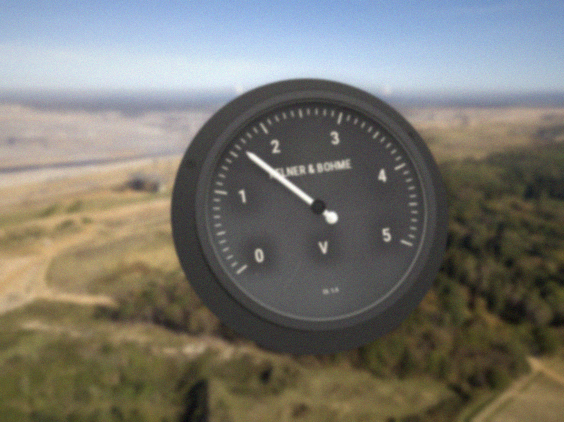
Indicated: 1.6,V
